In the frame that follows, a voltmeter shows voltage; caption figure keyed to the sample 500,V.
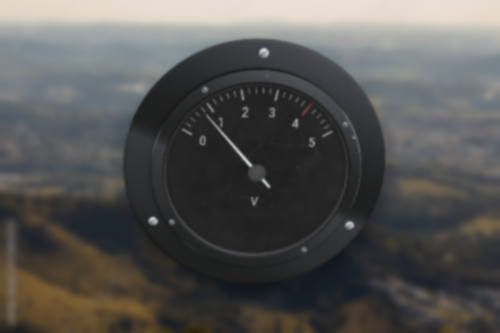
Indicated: 0.8,V
